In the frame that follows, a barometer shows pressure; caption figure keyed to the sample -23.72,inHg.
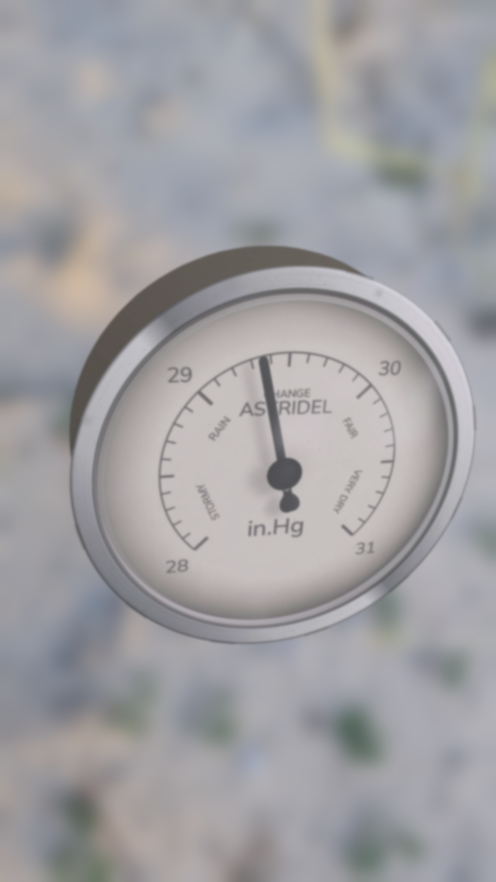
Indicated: 29.35,inHg
